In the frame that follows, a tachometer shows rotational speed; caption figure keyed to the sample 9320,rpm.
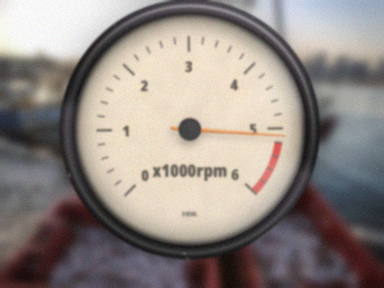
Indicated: 5100,rpm
